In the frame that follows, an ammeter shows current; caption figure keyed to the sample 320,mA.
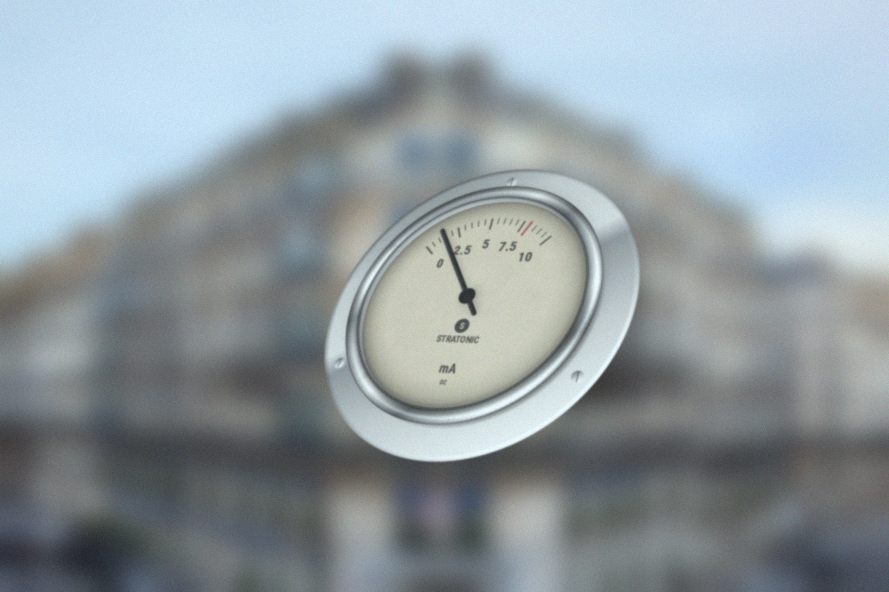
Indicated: 1.5,mA
